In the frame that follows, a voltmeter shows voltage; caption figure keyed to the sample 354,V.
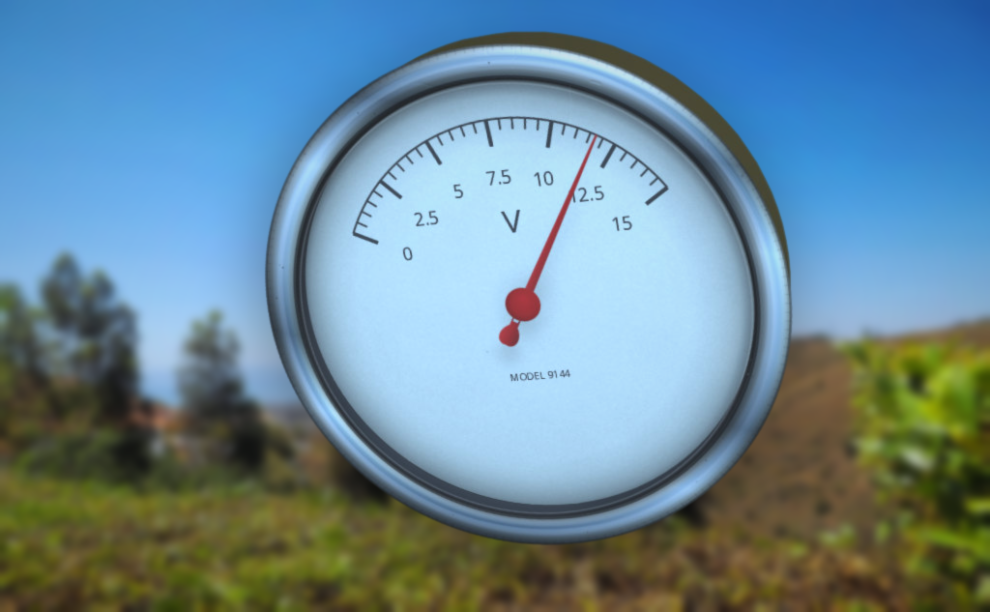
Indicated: 11.75,V
